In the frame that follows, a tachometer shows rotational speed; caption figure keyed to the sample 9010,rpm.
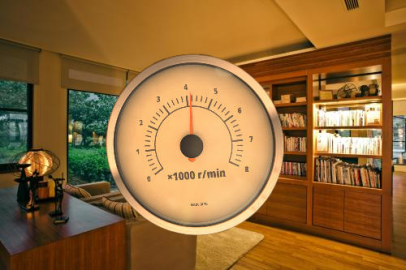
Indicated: 4200,rpm
